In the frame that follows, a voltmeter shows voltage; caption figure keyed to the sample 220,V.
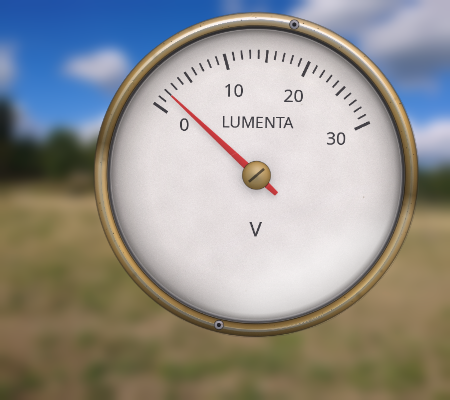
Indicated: 2,V
